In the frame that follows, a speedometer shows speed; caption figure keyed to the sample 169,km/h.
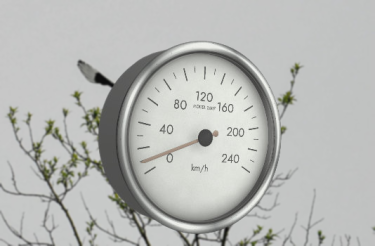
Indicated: 10,km/h
